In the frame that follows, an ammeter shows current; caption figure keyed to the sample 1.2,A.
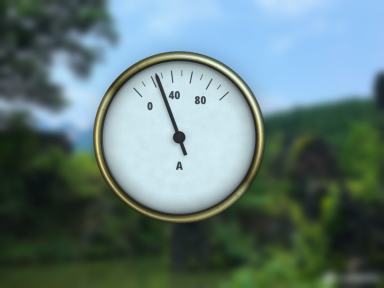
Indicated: 25,A
